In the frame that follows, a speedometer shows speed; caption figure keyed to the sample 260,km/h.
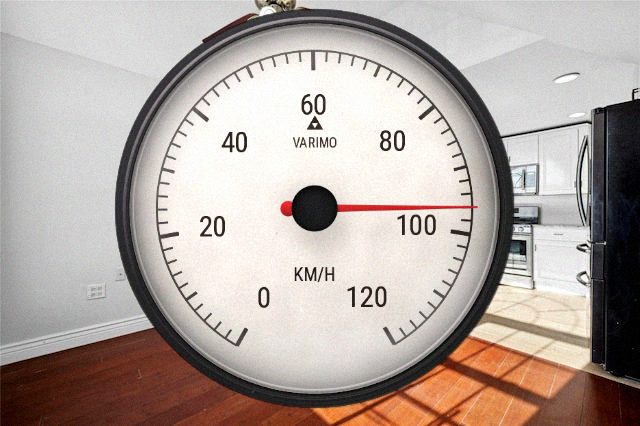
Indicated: 96,km/h
